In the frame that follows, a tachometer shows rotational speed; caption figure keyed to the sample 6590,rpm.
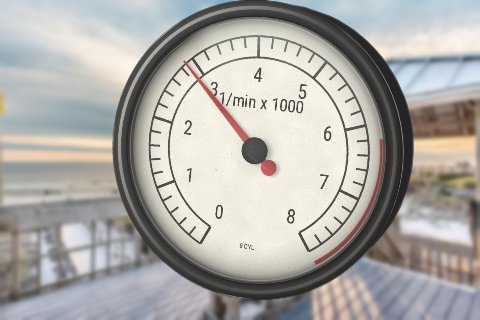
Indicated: 2900,rpm
